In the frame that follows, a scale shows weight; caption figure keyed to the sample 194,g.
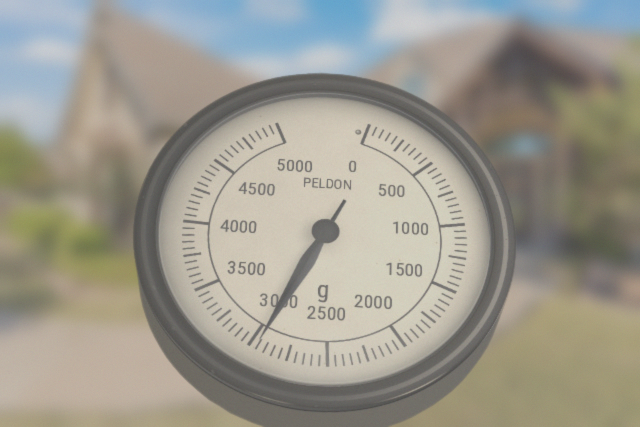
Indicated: 2950,g
